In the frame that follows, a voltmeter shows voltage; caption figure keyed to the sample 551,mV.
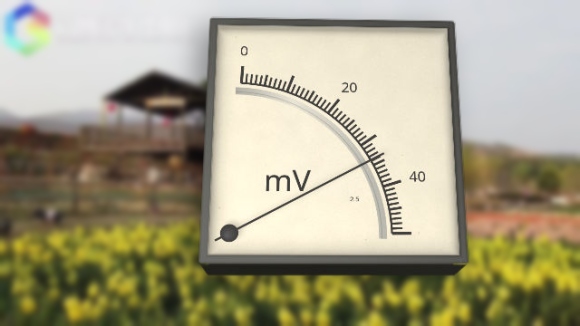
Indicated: 34,mV
